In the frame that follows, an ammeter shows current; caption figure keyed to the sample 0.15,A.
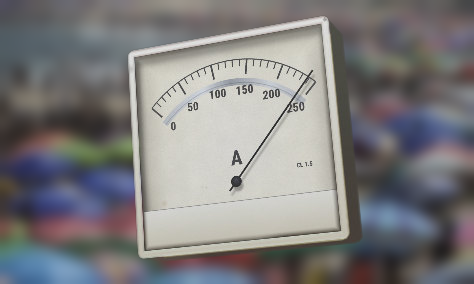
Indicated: 240,A
